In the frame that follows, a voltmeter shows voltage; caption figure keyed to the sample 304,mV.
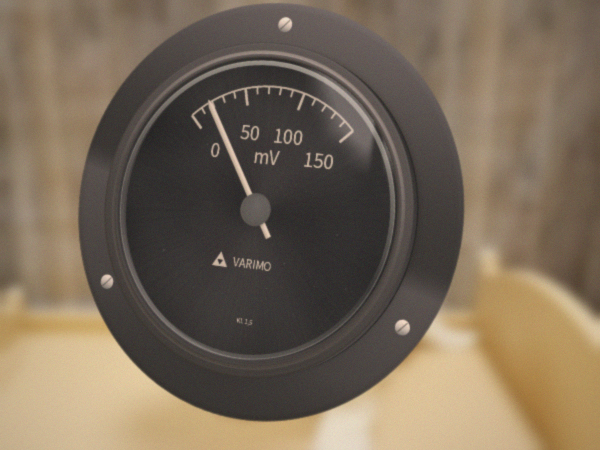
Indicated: 20,mV
